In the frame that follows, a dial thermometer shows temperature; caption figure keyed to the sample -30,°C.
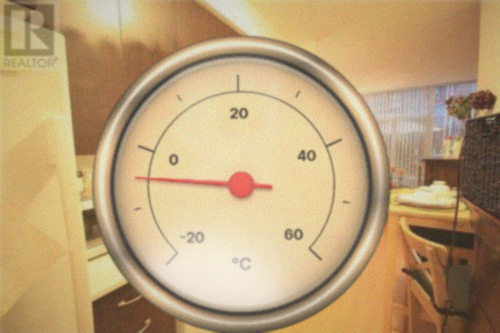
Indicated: -5,°C
